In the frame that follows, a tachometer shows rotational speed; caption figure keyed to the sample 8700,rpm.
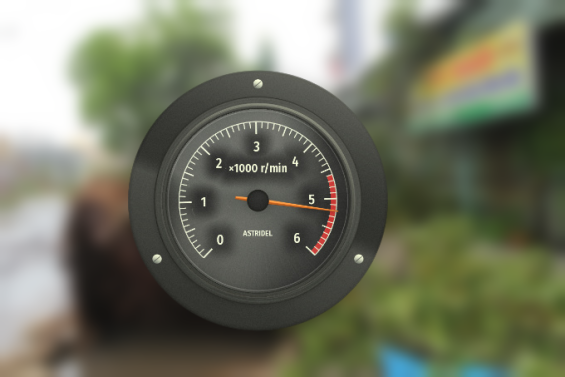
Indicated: 5200,rpm
